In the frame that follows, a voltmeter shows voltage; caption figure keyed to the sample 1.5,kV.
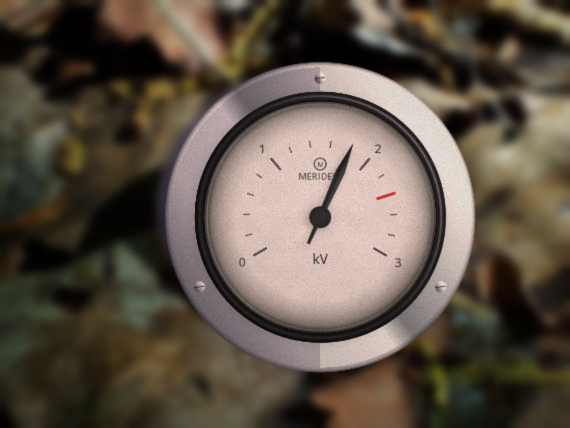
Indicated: 1.8,kV
